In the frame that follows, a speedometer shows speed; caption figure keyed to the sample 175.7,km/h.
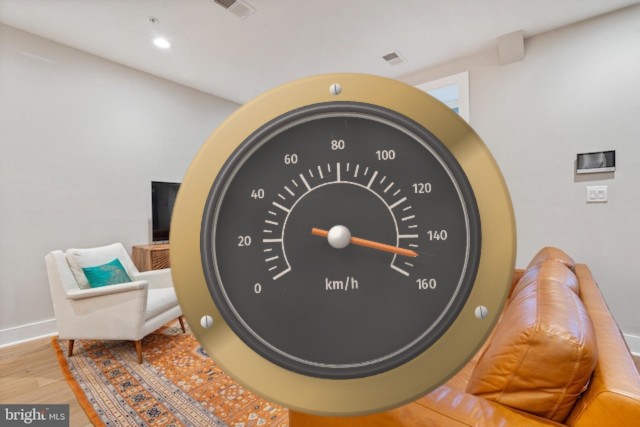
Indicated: 150,km/h
